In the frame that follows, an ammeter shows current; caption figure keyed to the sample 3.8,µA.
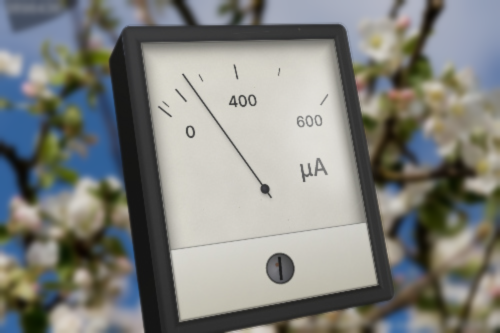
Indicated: 250,µA
